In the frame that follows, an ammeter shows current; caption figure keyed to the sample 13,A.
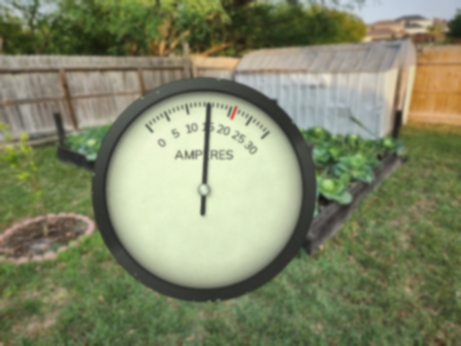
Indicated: 15,A
